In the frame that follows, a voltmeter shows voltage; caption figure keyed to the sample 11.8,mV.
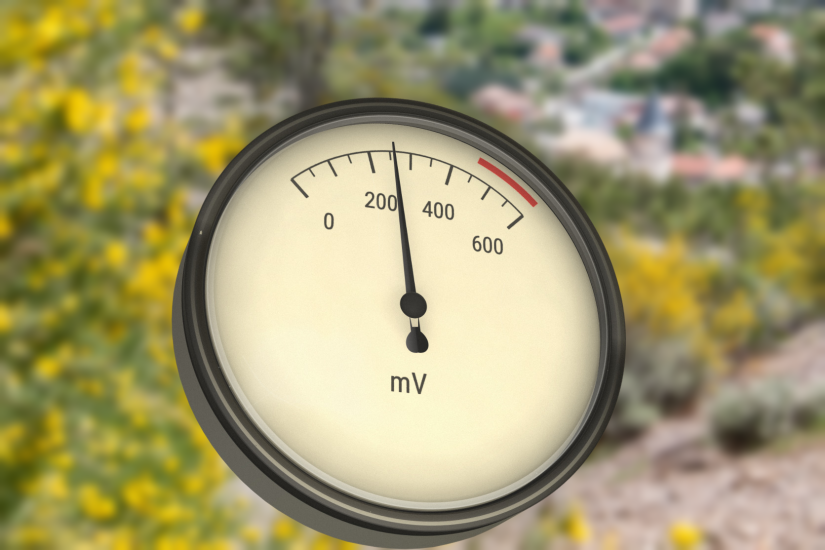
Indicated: 250,mV
